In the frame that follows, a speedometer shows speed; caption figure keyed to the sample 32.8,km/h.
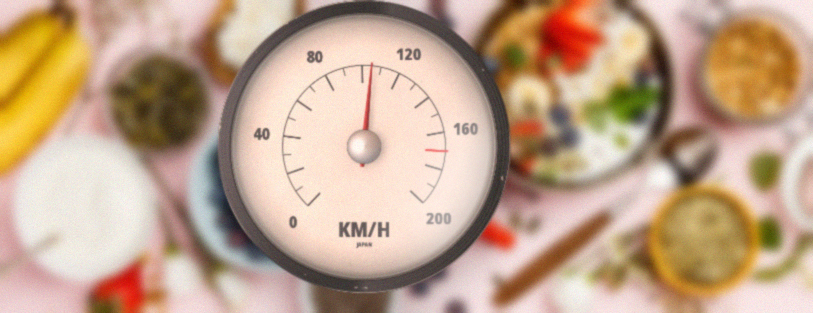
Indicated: 105,km/h
